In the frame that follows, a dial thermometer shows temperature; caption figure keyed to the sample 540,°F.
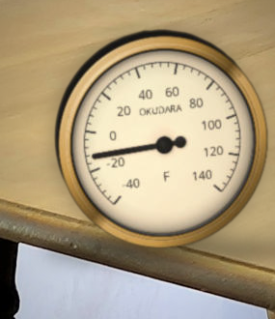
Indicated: -12,°F
